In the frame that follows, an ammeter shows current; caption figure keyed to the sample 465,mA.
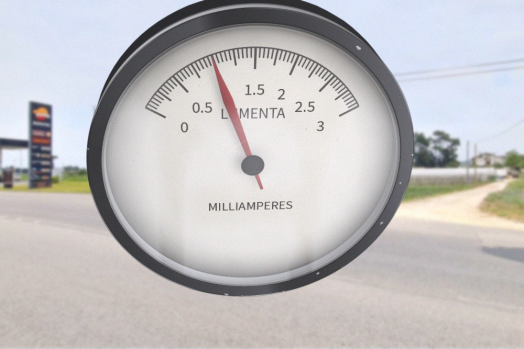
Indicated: 1,mA
